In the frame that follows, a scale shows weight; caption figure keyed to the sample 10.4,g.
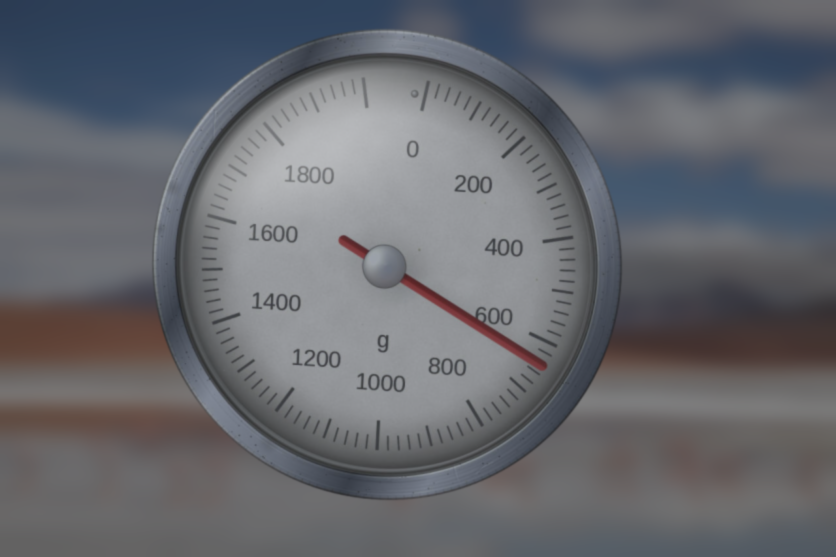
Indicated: 640,g
